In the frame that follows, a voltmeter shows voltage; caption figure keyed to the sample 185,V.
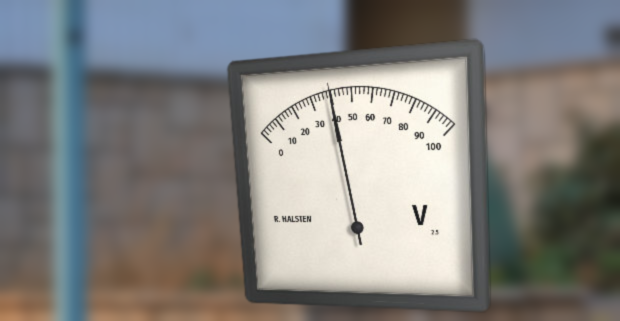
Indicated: 40,V
